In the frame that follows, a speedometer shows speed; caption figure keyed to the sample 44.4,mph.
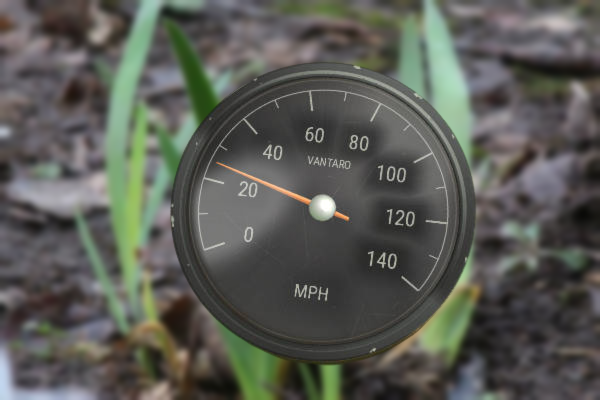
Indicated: 25,mph
